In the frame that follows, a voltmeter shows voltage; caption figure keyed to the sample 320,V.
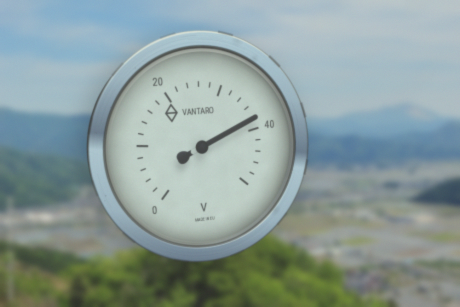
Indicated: 38,V
